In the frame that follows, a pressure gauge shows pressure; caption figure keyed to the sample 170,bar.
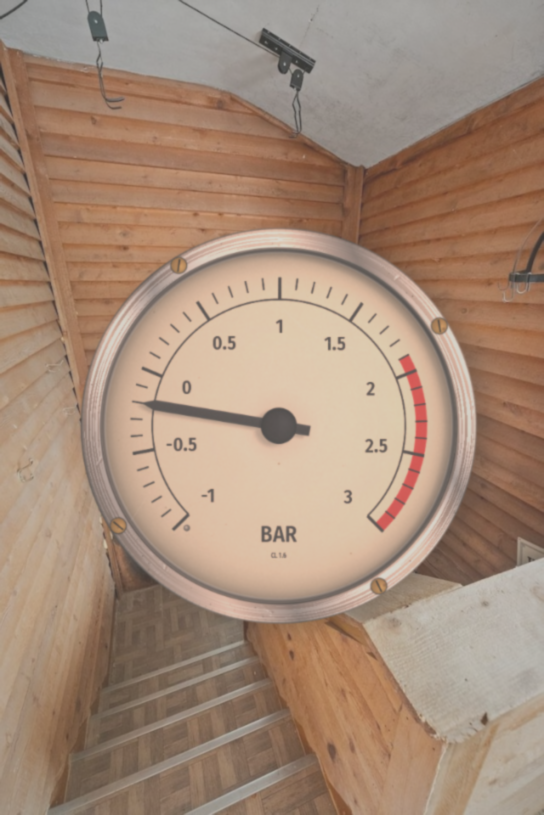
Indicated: -0.2,bar
